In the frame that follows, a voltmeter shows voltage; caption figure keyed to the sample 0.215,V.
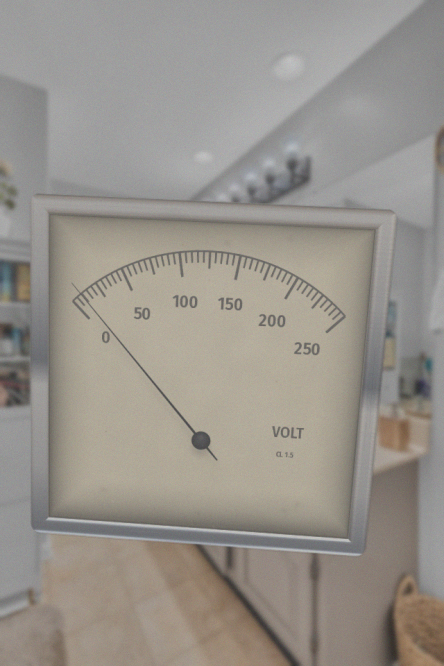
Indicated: 10,V
